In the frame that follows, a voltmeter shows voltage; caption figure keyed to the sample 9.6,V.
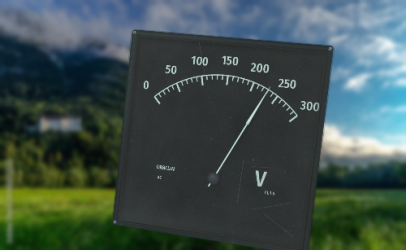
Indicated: 230,V
